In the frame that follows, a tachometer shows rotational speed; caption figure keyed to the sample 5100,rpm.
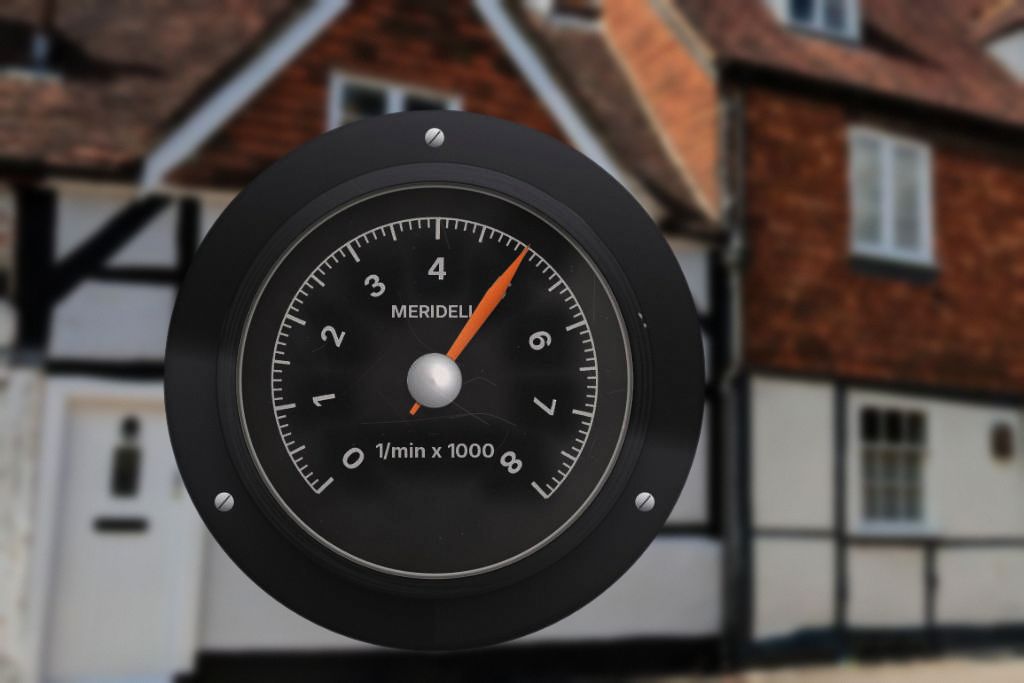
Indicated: 5000,rpm
